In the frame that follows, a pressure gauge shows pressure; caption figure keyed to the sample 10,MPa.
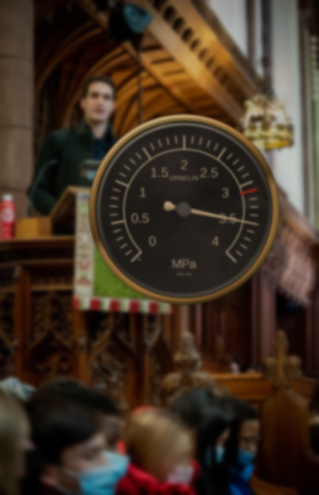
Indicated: 3.5,MPa
